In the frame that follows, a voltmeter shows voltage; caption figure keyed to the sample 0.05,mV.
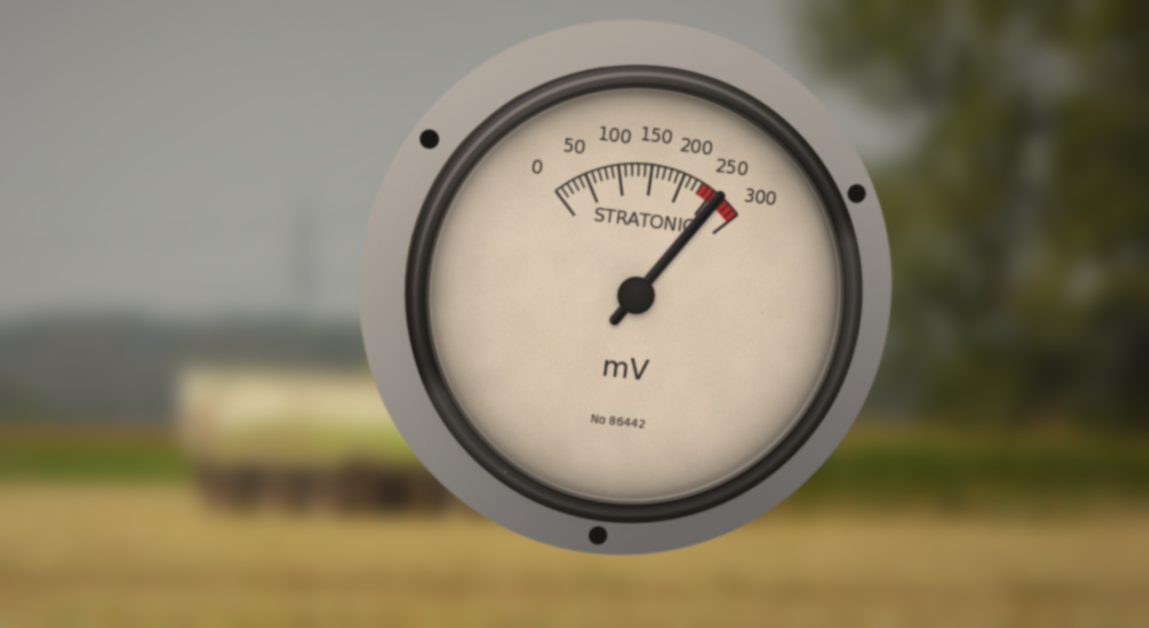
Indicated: 260,mV
